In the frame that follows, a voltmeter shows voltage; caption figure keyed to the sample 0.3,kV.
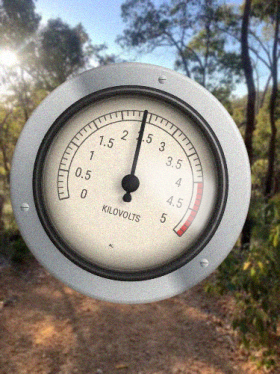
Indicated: 2.4,kV
